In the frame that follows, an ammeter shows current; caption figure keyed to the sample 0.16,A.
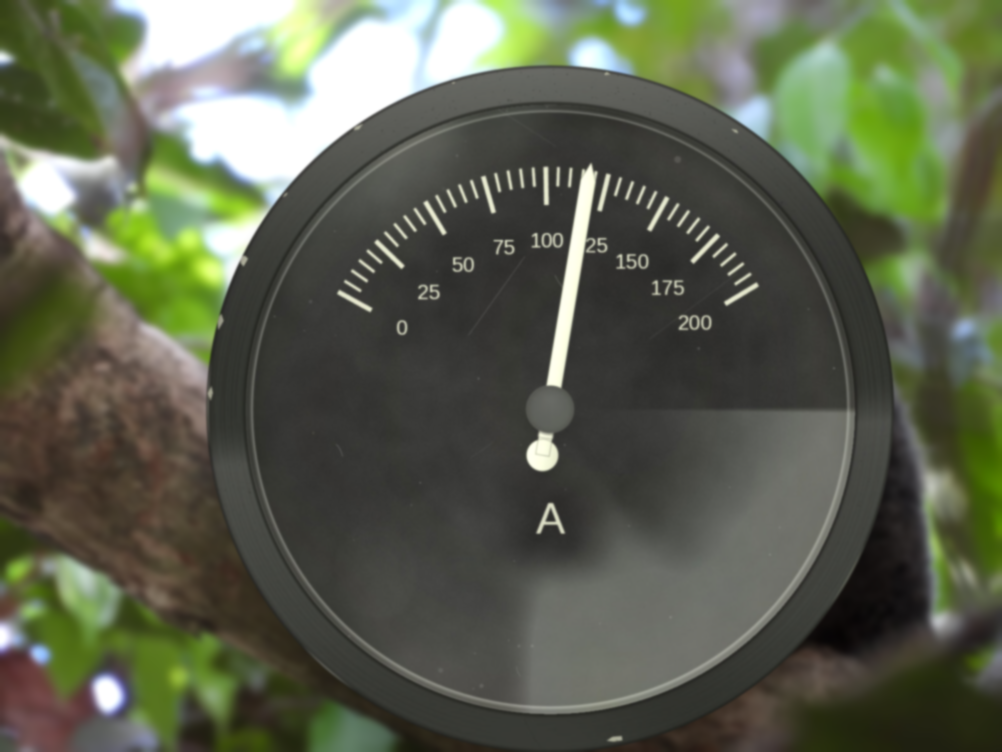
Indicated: 117.5,A
